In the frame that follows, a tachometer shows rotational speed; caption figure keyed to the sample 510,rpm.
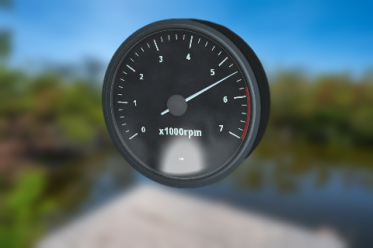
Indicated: 5400,rpm
